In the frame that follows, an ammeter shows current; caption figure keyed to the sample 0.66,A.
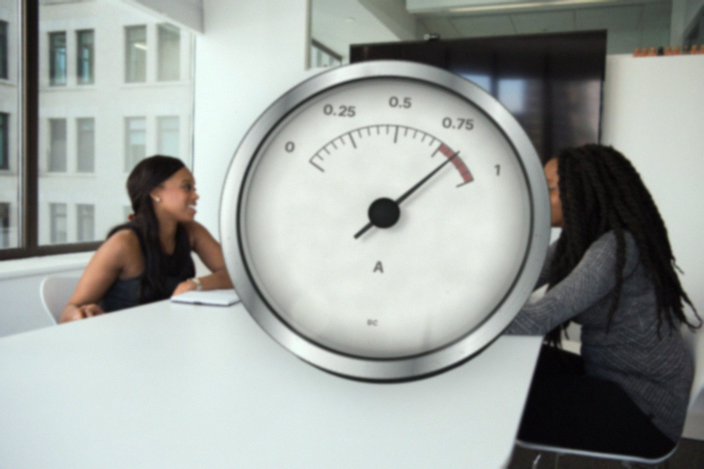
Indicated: 0.85,A
